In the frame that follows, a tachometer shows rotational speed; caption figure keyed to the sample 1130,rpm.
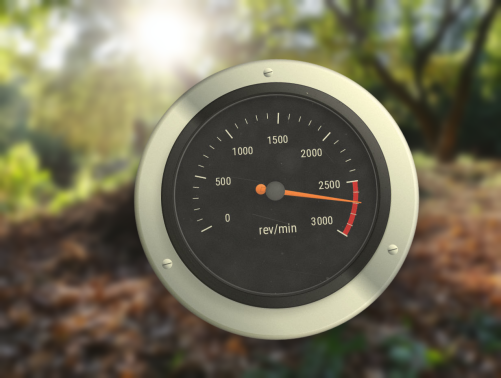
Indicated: 2700,rpm
